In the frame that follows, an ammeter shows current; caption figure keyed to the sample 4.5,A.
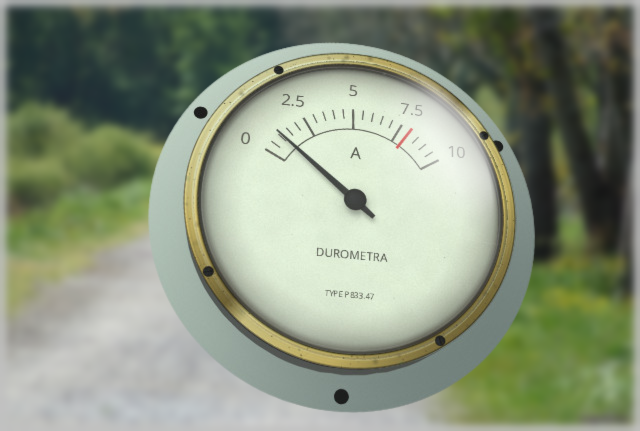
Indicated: 1,A
